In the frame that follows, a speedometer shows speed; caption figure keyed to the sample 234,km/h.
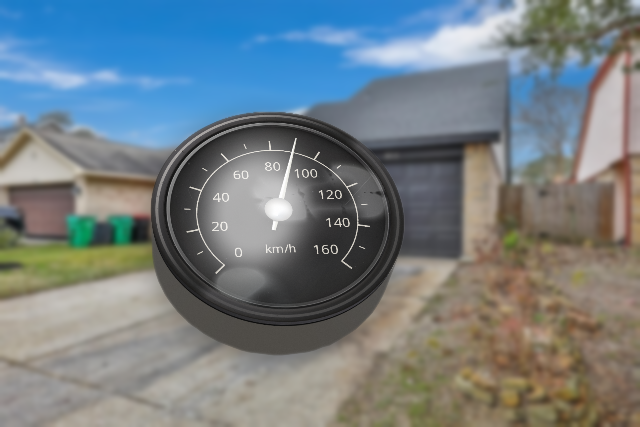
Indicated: 90,km/h
